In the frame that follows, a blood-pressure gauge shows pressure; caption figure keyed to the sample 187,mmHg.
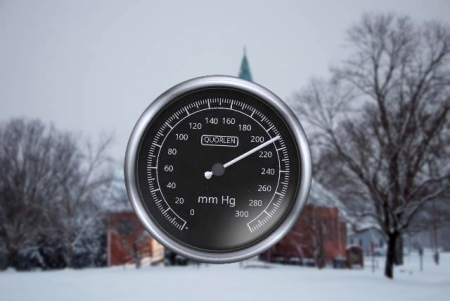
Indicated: 210,mmHg
